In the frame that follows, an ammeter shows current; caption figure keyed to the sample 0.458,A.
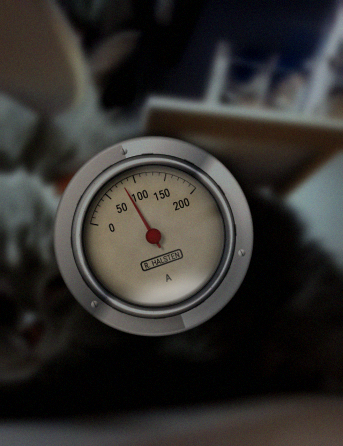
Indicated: 80,A
